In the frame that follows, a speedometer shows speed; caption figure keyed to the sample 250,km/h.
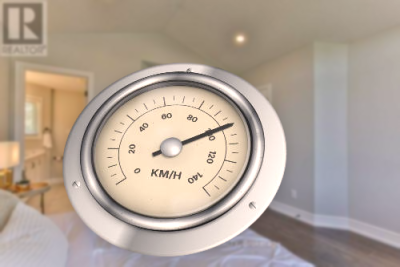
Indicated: 100,km/h
